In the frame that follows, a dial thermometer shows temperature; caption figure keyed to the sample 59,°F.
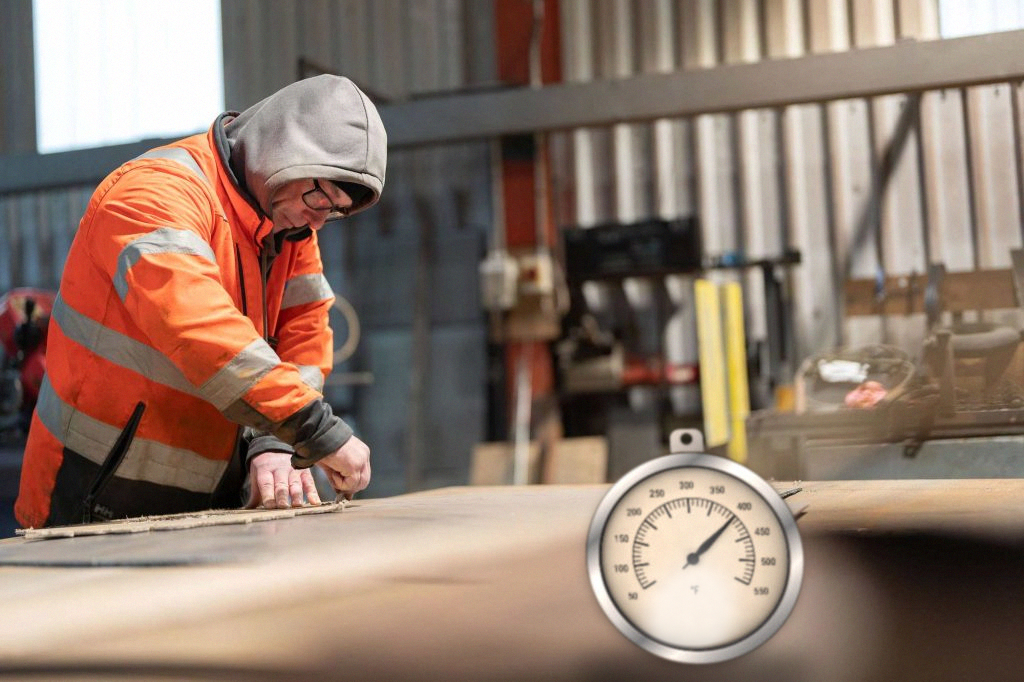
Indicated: 400,°F
